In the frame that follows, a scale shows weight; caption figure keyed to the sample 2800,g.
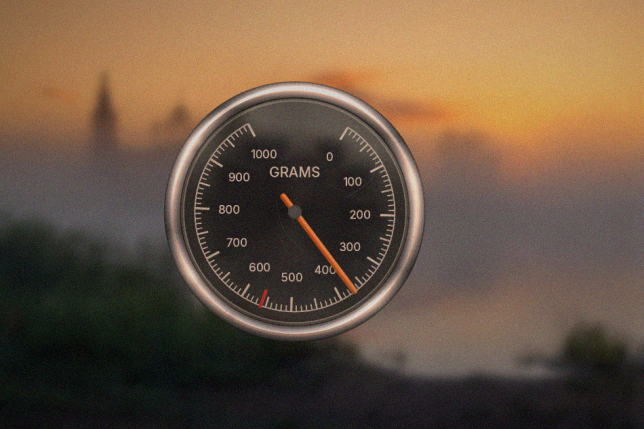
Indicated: 370,g
